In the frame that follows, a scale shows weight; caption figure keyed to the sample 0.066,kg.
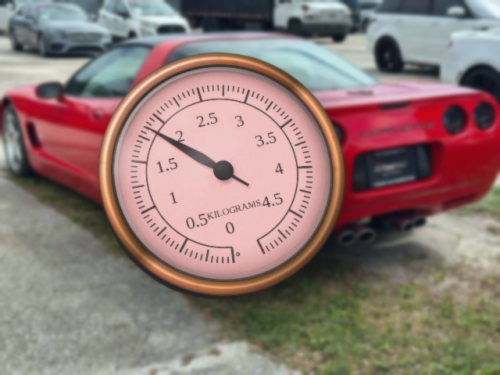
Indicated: 1.85,kg
